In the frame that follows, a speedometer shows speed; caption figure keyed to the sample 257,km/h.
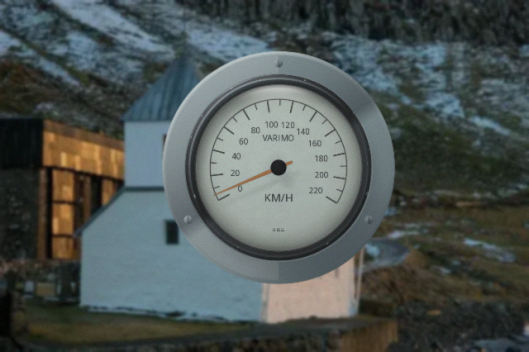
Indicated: 5,km/h
